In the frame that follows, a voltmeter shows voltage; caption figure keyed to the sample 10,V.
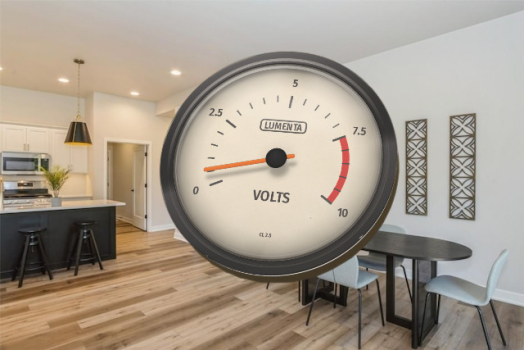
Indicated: 0.5,V
